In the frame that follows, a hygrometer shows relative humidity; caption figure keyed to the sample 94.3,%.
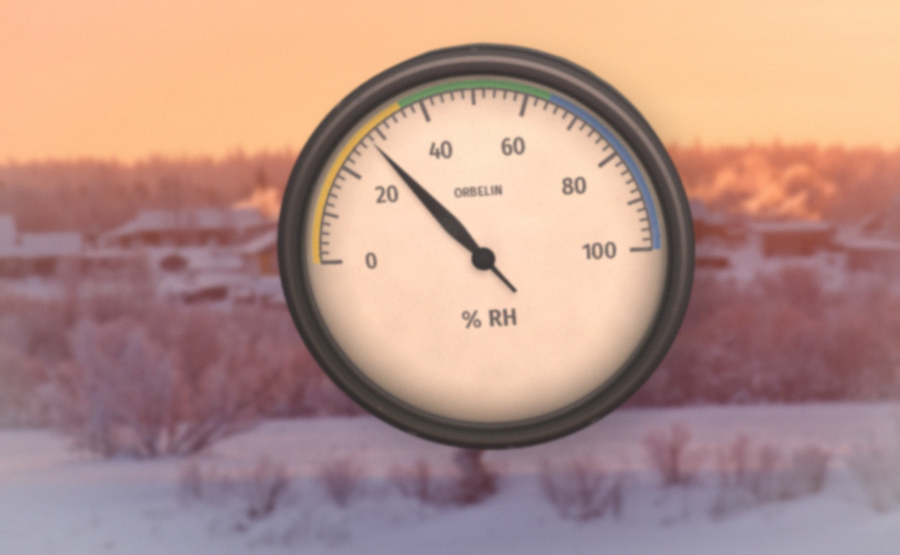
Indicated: 28,%
